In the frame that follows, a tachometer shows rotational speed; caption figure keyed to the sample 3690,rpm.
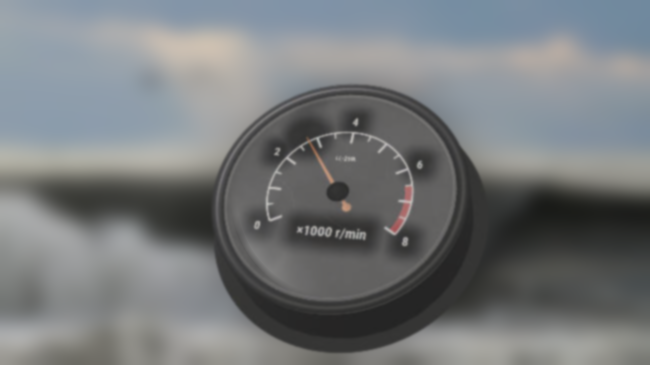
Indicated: 2750,rpm
